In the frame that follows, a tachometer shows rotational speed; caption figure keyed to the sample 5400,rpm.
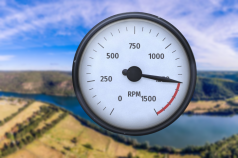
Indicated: 1250,rpm
